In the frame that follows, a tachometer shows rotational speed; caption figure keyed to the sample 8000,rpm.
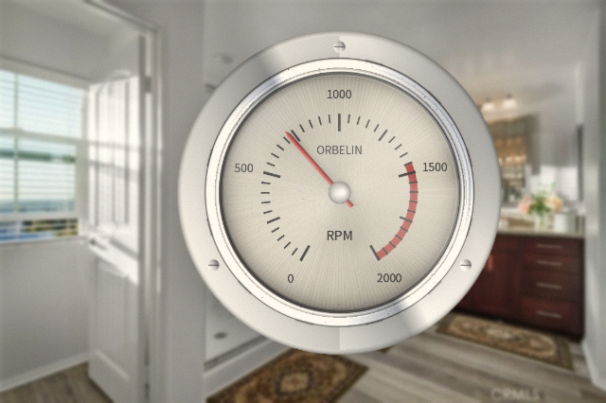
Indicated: 725,rpm
